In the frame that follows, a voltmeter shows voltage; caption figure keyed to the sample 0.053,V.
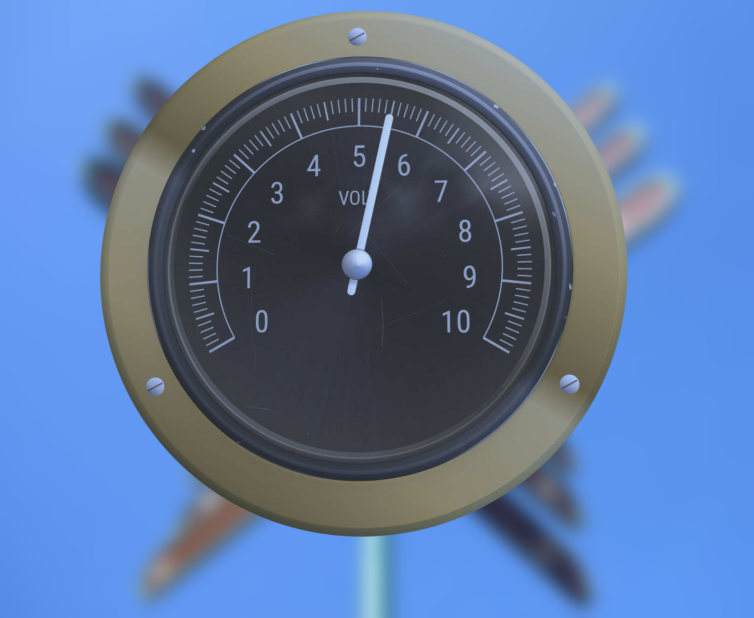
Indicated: 5.5,V
